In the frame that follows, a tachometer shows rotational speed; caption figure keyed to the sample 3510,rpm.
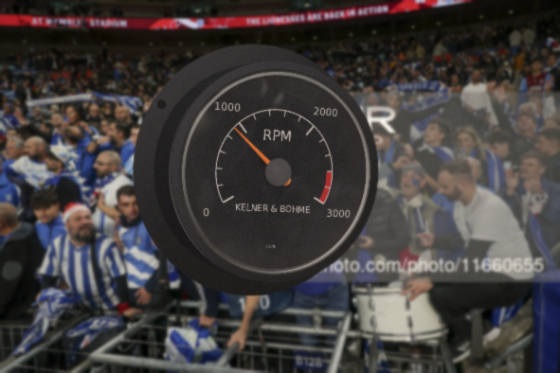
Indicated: 900,rpm
